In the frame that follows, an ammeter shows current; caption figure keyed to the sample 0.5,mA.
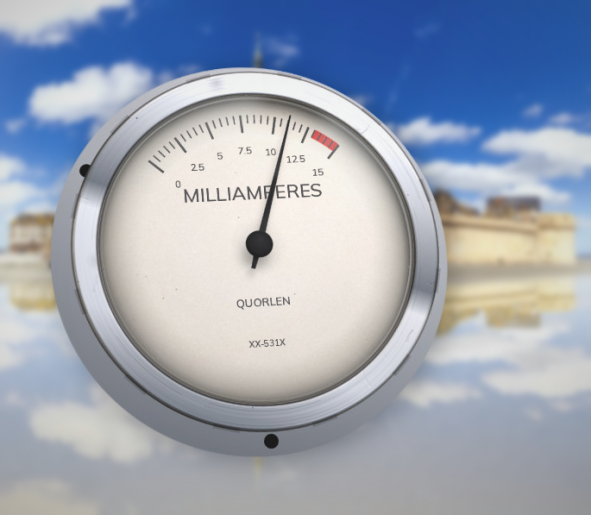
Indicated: 11,mA
